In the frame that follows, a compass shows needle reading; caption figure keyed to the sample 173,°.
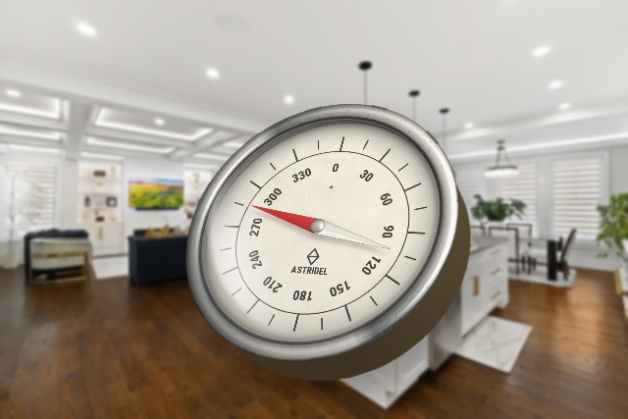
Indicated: 285,°
